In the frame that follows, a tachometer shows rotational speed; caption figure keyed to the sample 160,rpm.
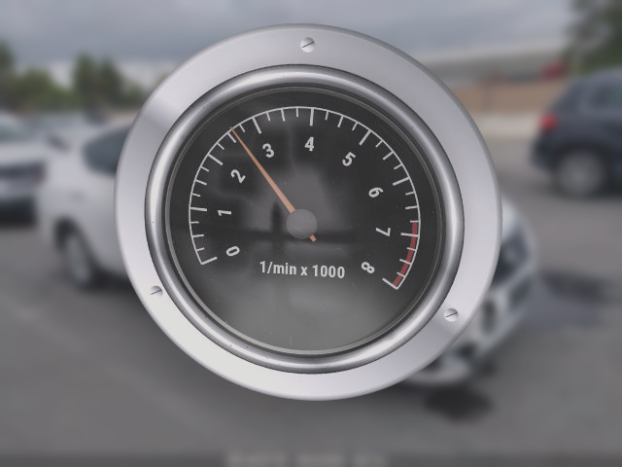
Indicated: 2625,rpm
